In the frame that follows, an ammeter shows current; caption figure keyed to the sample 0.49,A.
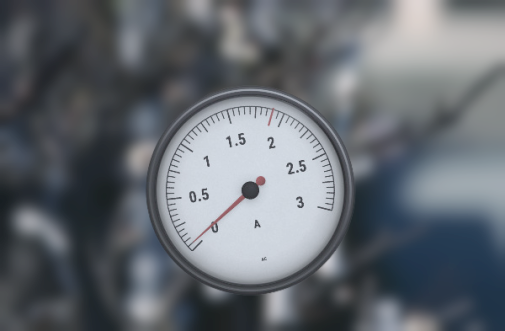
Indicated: 0.05,A
